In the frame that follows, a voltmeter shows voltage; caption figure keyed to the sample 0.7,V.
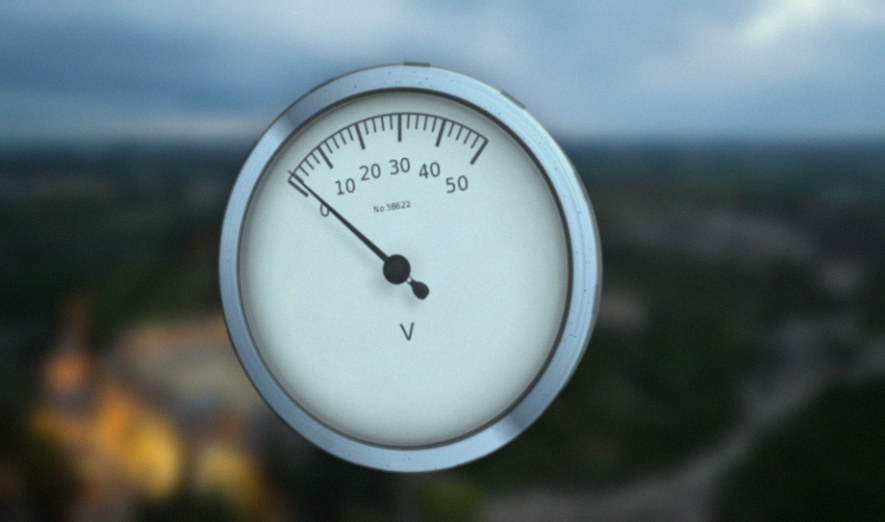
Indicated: 2,V
